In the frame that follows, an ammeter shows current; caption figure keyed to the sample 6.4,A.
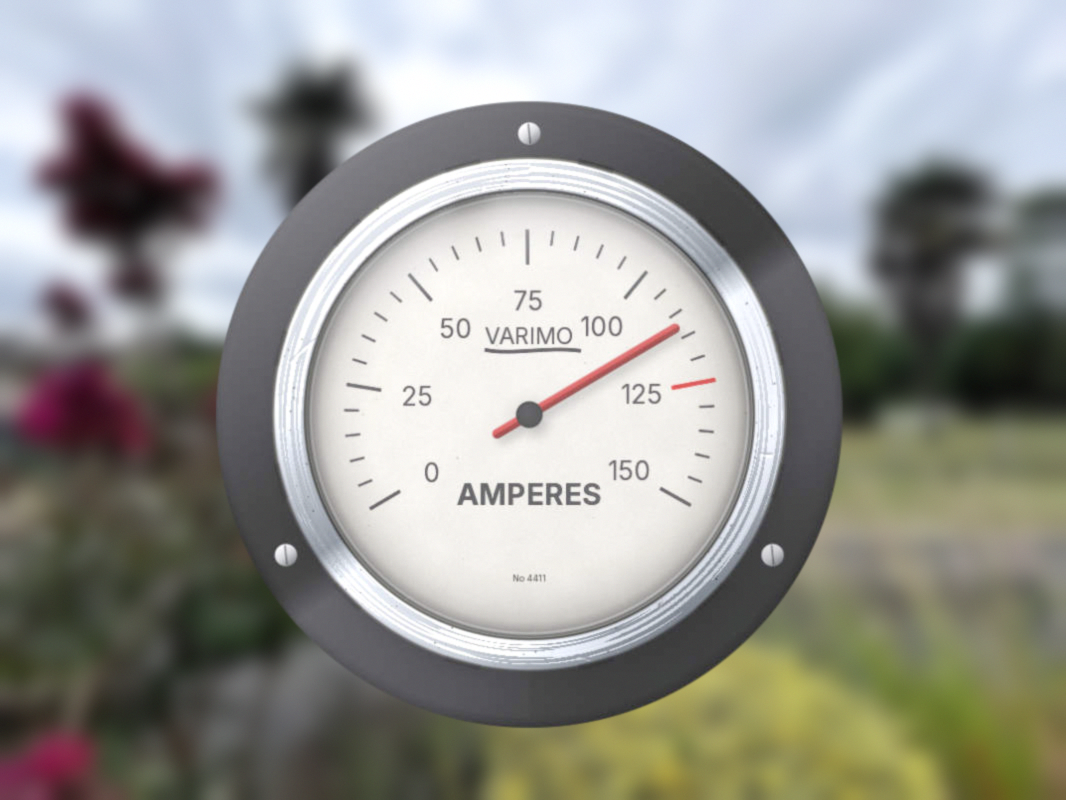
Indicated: 112.5,A
